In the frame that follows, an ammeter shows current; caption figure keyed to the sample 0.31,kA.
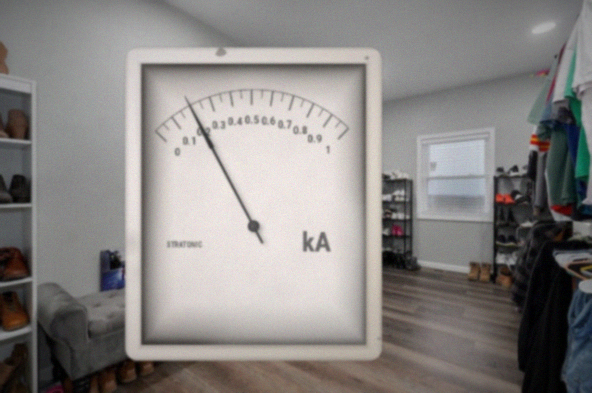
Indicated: 0.2,kA
